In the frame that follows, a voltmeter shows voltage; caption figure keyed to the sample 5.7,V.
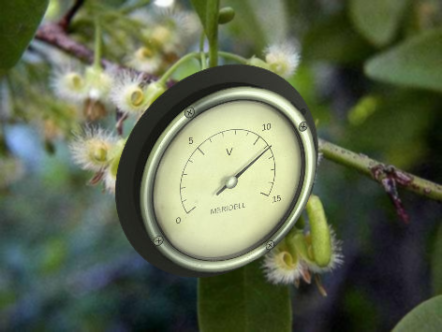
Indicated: 11,V
